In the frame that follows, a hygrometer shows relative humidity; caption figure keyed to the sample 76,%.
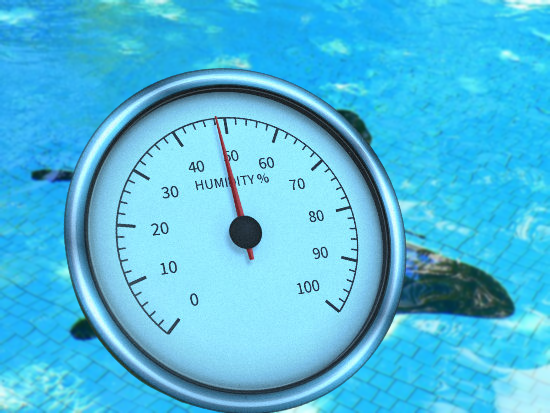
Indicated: 48,%
